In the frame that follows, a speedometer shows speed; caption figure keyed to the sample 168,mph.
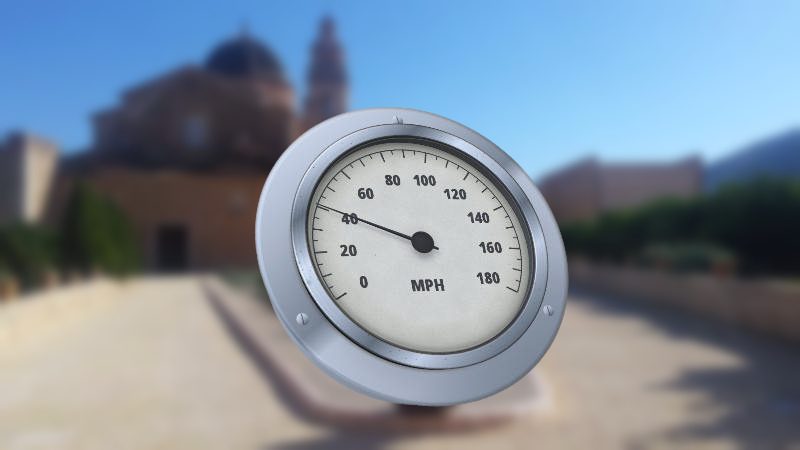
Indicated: 40,mph
